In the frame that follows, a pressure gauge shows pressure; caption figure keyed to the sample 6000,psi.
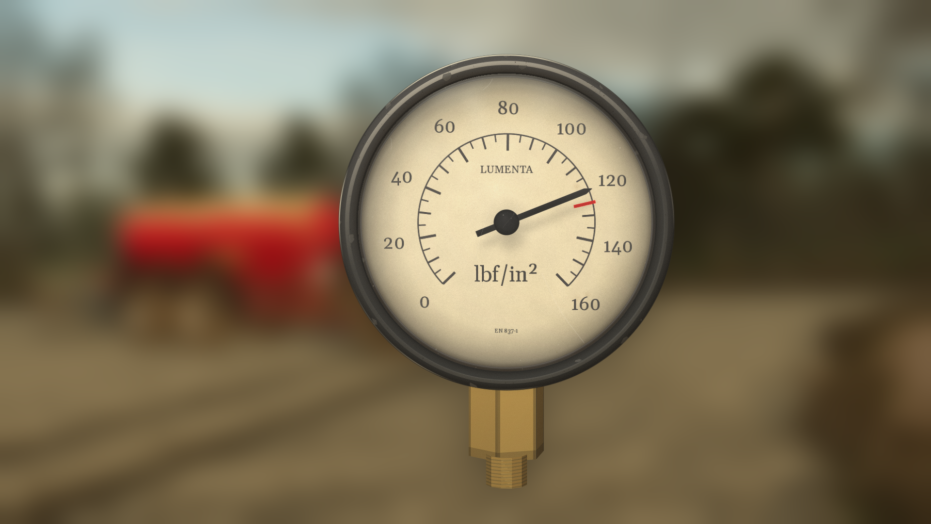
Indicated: 120,psi
